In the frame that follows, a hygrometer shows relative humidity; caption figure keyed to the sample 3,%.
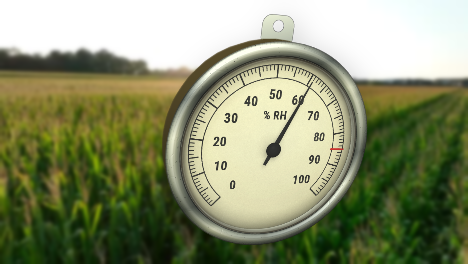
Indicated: 60,%
